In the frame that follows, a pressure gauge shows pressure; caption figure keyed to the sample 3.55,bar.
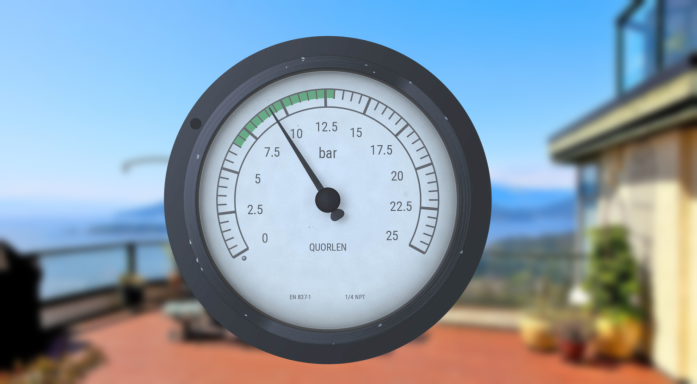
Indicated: 9.25,bar
